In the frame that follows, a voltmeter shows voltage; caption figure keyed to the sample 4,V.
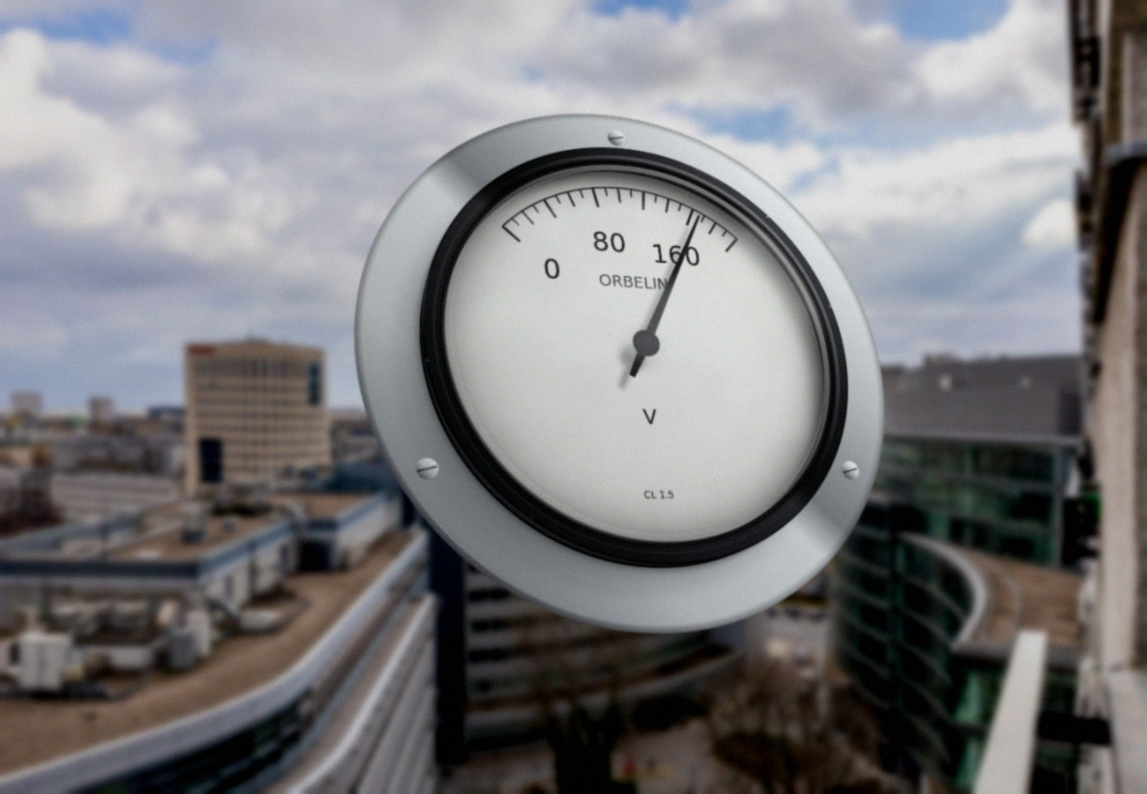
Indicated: 165,V
